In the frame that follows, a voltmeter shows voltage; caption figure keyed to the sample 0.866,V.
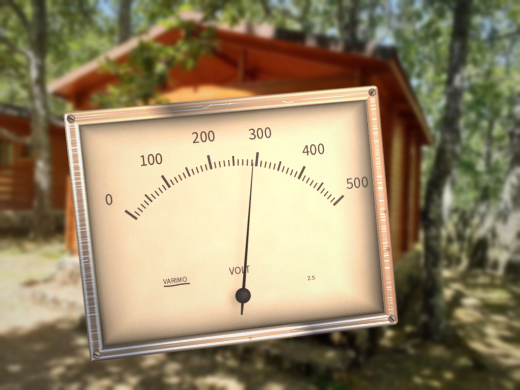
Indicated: 290,V
